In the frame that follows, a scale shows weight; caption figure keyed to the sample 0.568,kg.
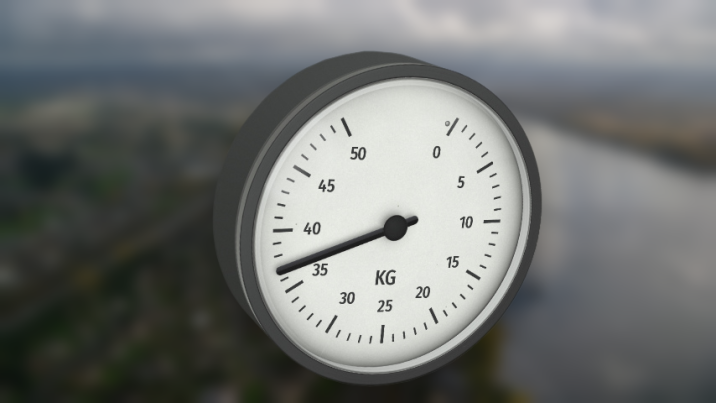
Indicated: 37,kg
